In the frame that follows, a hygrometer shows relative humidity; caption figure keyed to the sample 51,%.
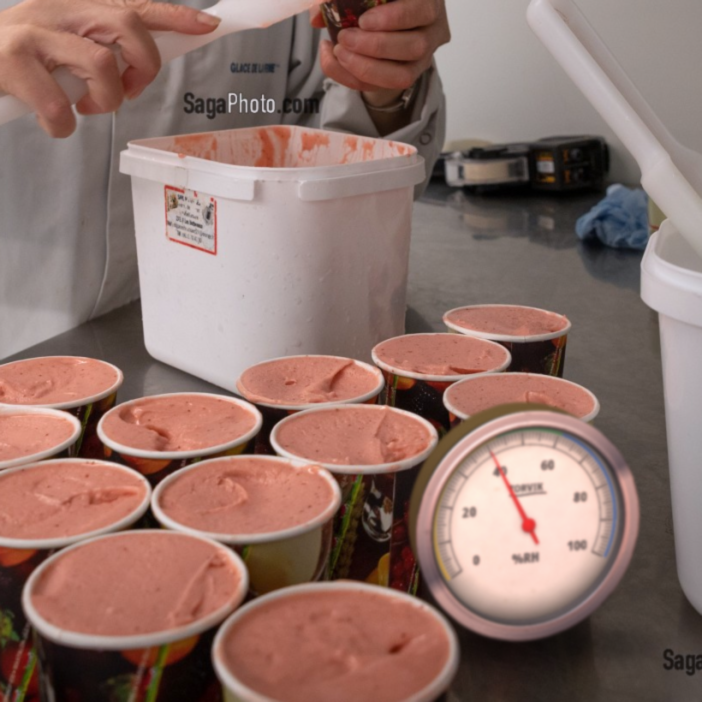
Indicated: 40,%
